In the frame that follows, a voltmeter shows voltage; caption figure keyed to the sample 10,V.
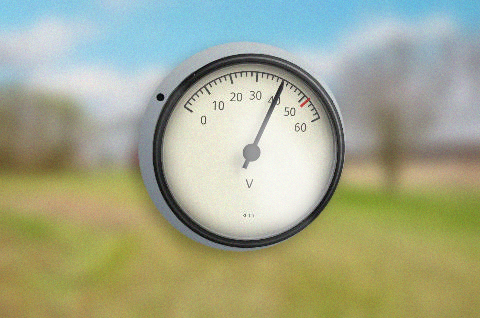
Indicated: 40,V
